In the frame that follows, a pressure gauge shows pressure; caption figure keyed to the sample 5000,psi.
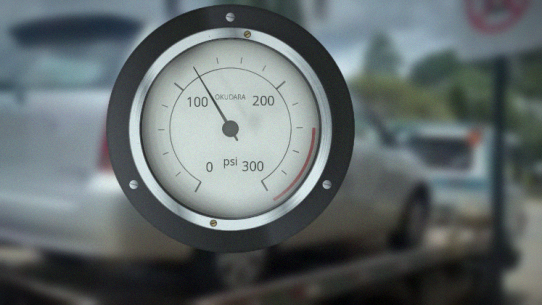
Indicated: 120,psi
